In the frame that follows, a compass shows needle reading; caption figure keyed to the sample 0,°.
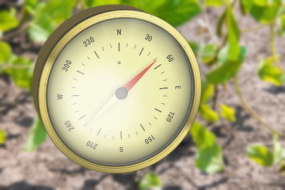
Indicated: 50,°
